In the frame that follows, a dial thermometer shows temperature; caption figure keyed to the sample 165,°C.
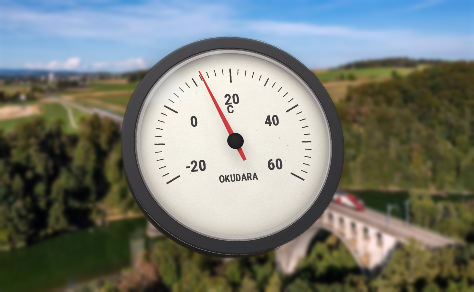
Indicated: 12,°C
